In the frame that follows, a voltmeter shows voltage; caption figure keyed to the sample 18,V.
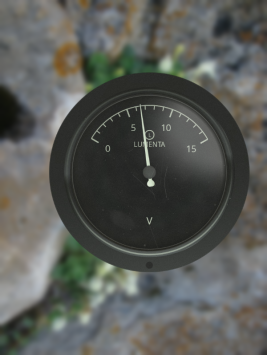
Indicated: 6.5,V
